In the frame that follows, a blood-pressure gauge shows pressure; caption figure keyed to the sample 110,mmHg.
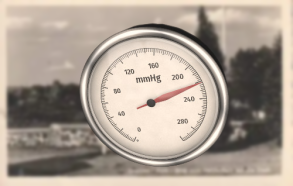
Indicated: 220,mmHg
